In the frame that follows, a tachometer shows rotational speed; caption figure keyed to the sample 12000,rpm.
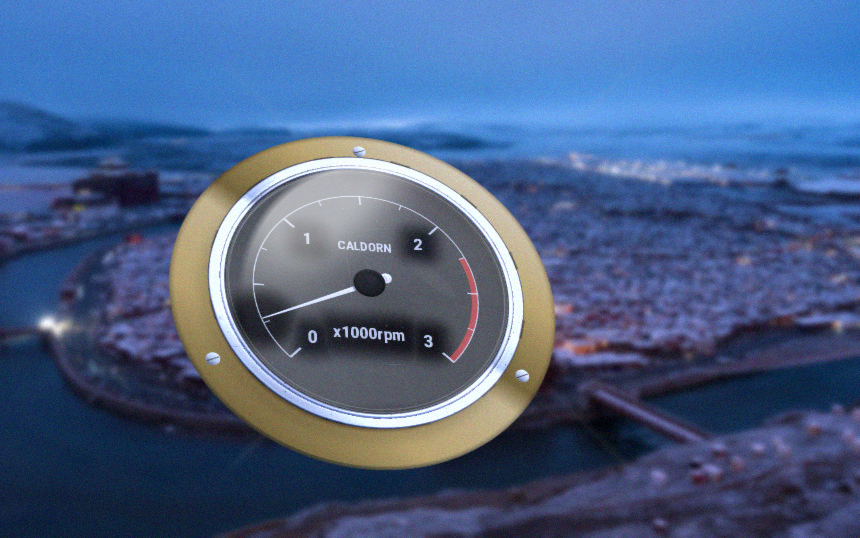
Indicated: 250,rpm
